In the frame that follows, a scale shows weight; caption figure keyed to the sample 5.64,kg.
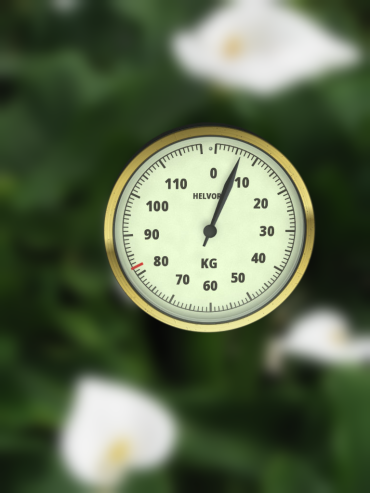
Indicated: 6,kg
